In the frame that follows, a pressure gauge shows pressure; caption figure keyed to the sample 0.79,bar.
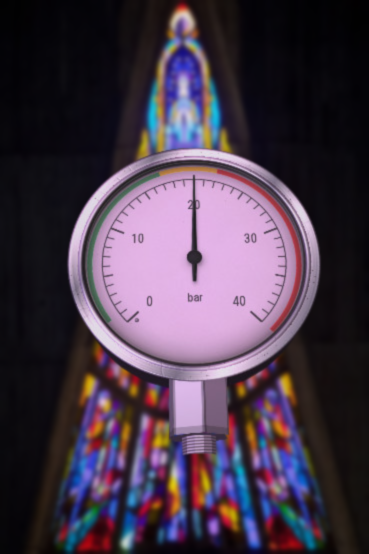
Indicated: 20,bar
